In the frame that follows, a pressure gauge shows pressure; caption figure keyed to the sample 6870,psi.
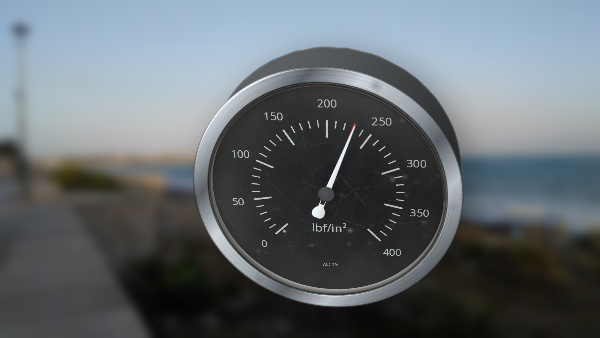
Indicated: 230,psi
